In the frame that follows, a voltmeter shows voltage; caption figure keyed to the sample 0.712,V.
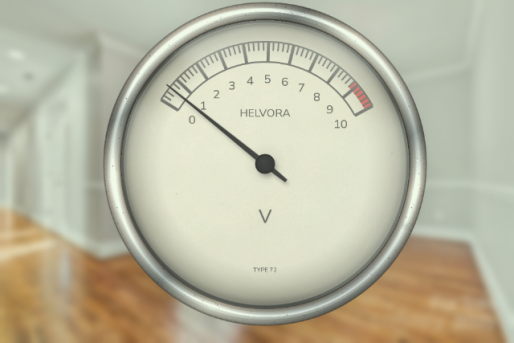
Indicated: 0.6,V
